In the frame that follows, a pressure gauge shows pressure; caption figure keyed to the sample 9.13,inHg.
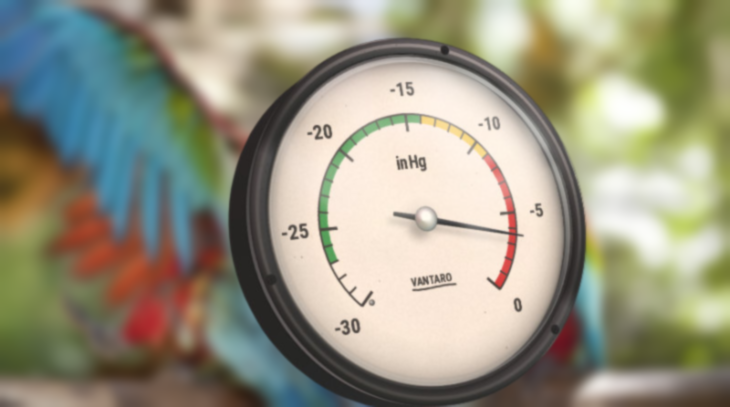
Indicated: -3.5,inHg
